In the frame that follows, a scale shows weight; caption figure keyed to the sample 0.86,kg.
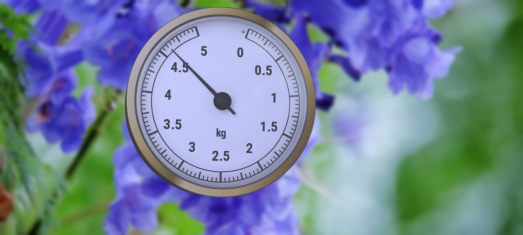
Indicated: 4.6,kg
